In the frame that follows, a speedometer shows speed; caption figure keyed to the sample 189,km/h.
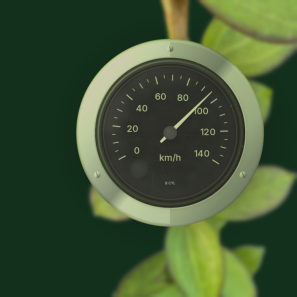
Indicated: 95,km/h
